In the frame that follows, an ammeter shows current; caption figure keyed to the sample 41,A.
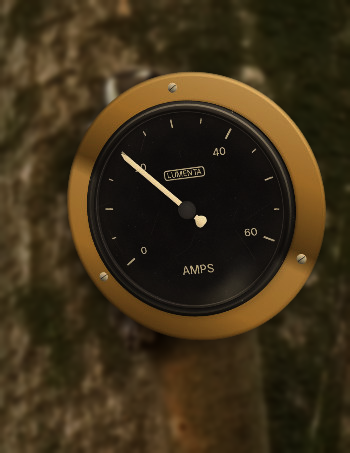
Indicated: 20,A
